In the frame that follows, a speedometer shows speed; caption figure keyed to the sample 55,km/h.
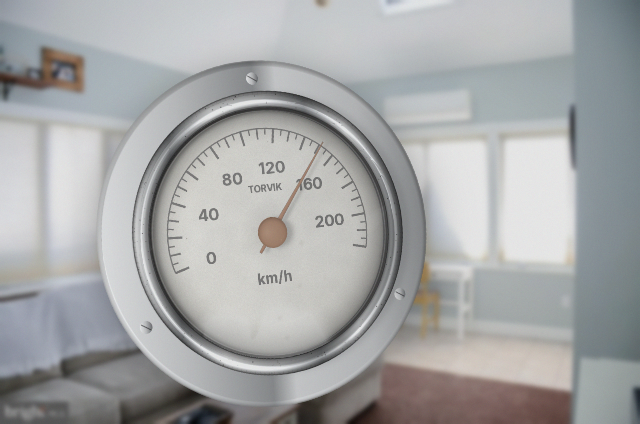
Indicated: 150,km/h
